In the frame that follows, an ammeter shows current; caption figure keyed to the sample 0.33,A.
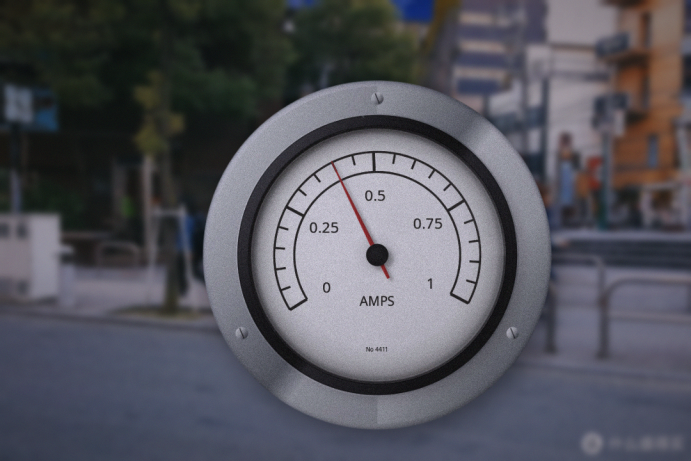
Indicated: 0.4,A
